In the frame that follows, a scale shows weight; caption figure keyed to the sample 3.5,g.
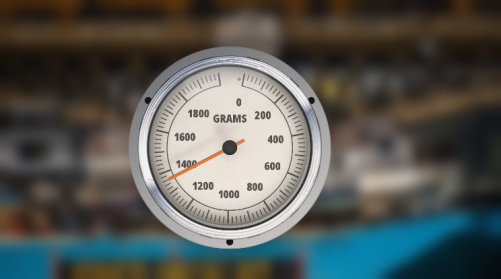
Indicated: 1360,g
